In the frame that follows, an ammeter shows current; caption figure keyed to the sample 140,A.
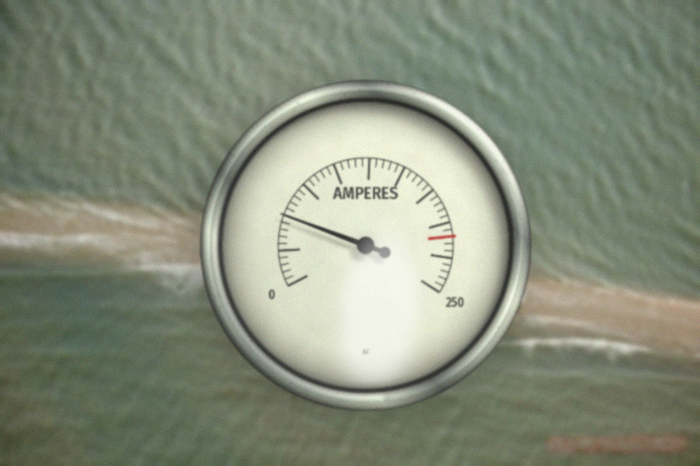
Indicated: 50,A
